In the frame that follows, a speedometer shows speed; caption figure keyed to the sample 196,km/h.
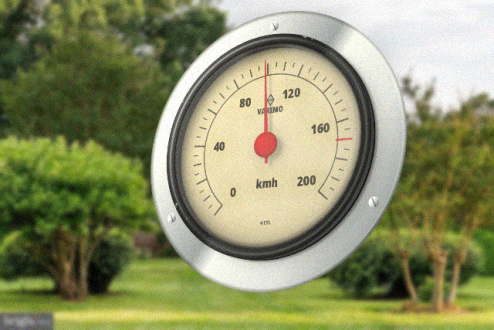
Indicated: 100,km/h
